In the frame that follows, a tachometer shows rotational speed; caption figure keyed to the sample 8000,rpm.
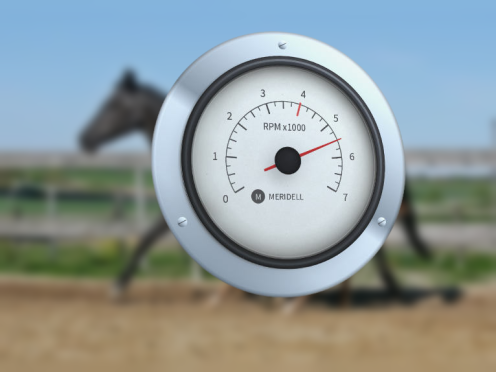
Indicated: 5500,rpm
